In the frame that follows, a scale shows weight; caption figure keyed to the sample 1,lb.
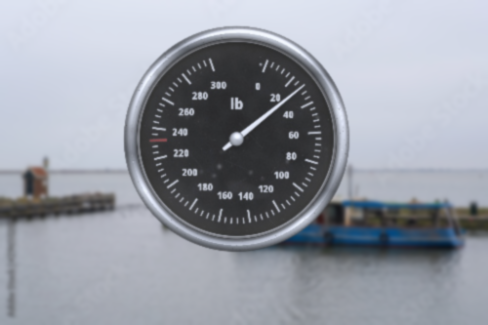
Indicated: 28,lb
